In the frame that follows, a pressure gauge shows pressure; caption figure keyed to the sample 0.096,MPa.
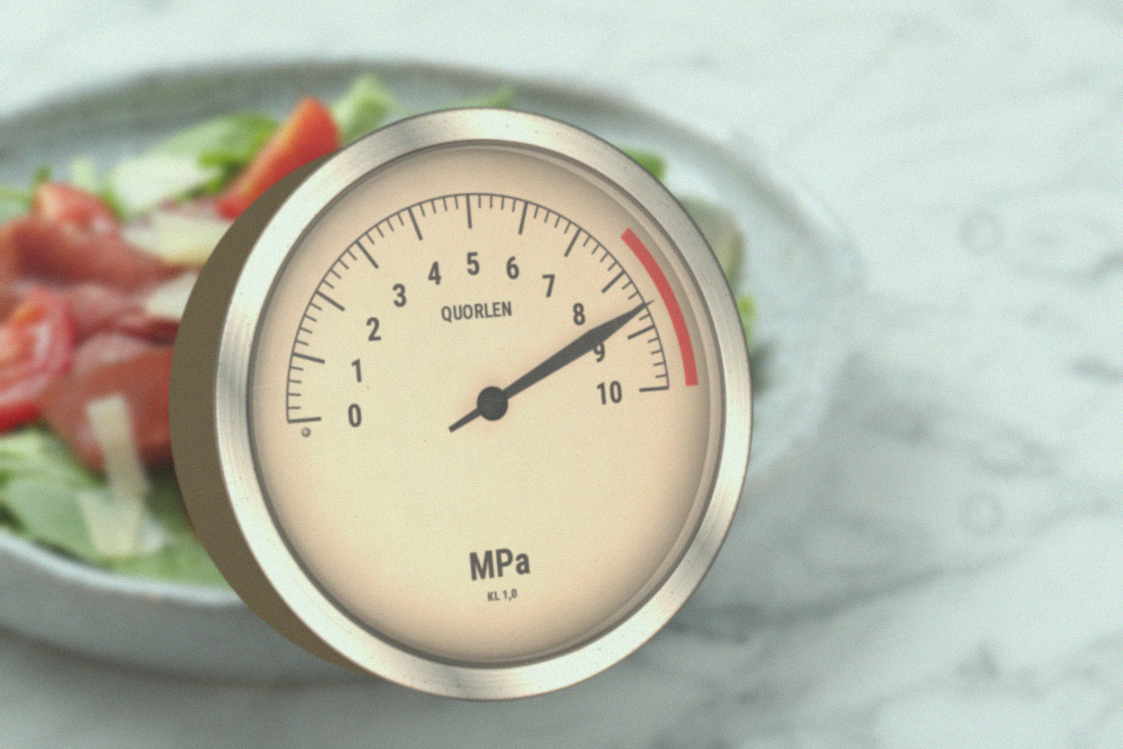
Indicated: 8.6,MPa
